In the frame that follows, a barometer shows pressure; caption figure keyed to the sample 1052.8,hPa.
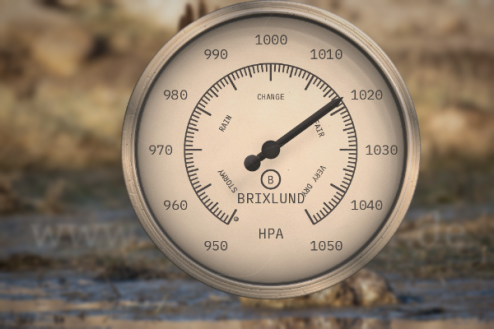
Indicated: 1018,hPa
